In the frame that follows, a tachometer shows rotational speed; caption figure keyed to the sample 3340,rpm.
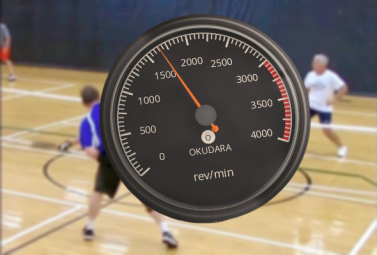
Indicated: 1650,rpm
